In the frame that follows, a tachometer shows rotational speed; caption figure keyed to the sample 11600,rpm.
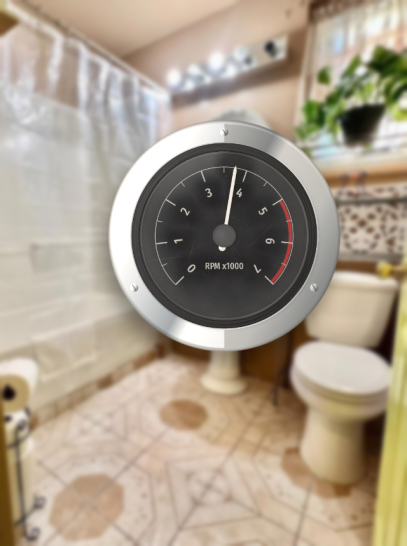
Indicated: 3750,rpm
